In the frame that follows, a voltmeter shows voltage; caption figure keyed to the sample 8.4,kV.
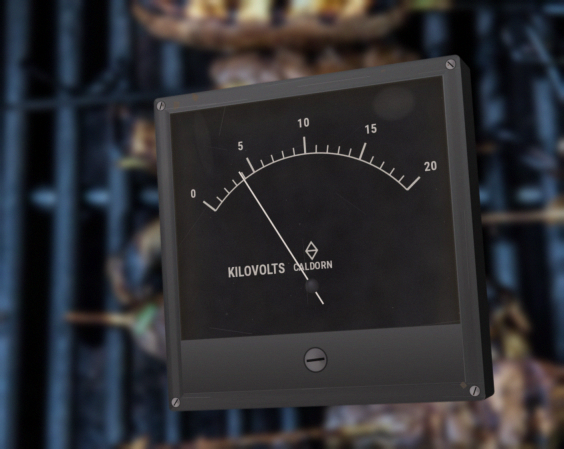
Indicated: 4,kV
